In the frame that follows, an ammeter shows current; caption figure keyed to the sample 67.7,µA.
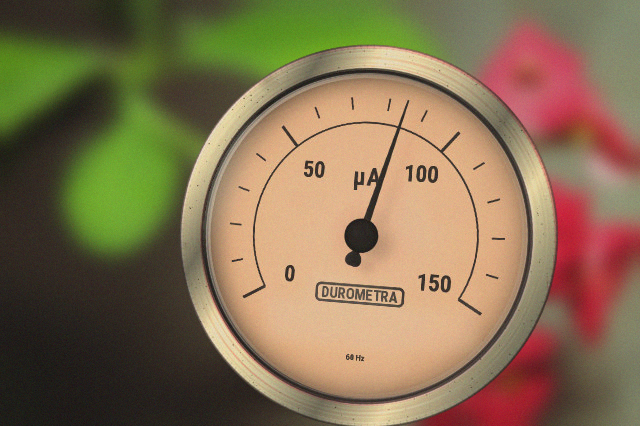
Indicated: 85,µA
